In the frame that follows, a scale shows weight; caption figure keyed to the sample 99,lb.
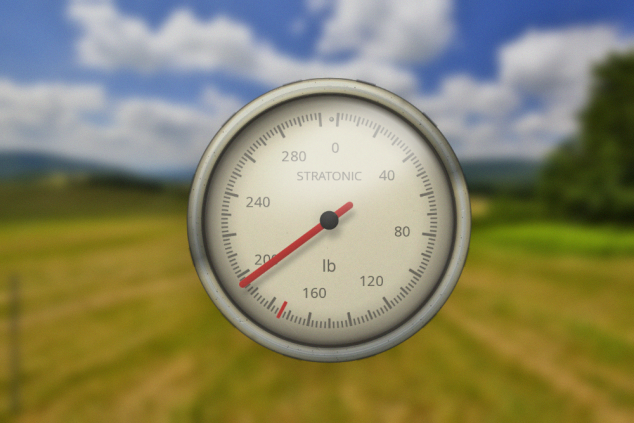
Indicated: 196,lb
